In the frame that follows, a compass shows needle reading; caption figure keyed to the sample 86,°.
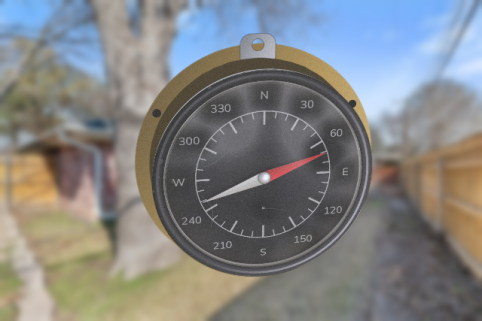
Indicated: 70,°
